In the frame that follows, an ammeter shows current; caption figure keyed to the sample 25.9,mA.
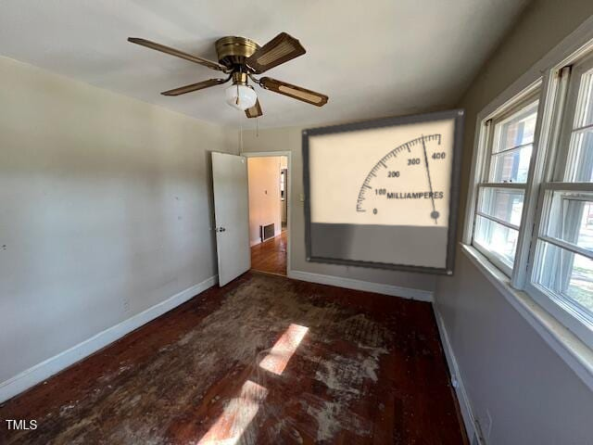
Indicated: 350,mA
